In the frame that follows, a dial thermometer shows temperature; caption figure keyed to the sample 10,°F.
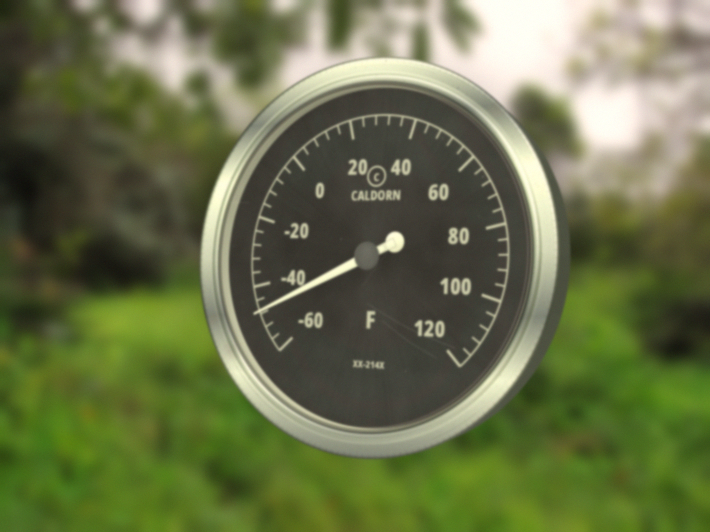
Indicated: -48,°F
